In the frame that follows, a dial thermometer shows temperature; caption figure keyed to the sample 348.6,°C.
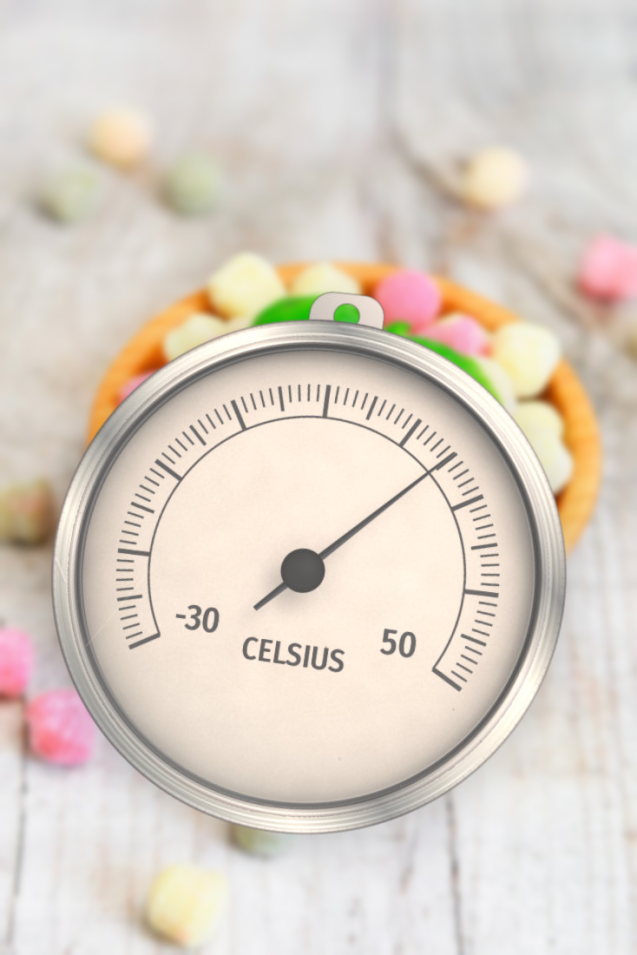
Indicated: 25,°C
